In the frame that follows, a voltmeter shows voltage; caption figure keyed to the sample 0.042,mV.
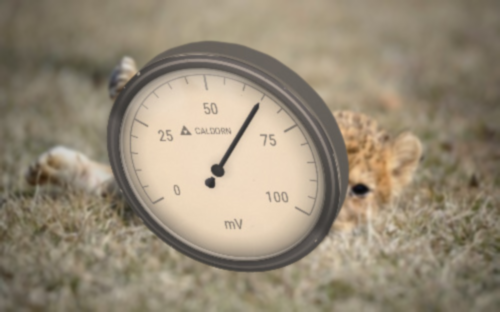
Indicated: 65,mV
